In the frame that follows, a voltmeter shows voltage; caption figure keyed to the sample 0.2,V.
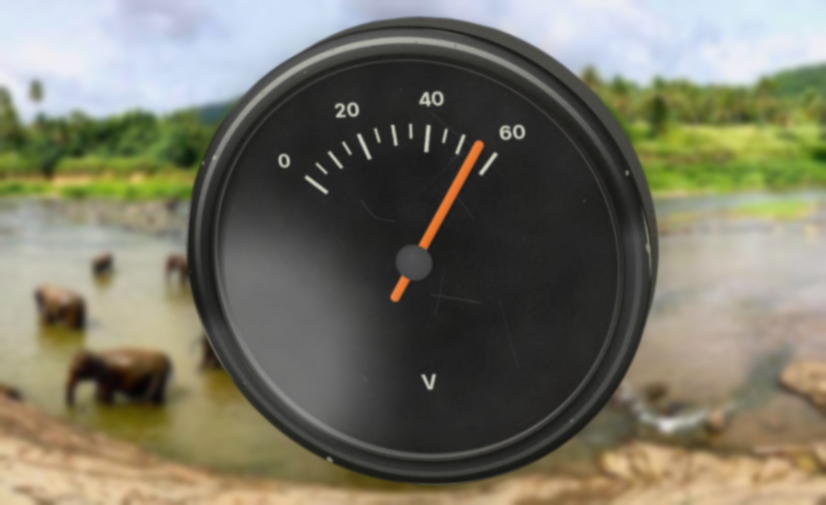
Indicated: 55,V
